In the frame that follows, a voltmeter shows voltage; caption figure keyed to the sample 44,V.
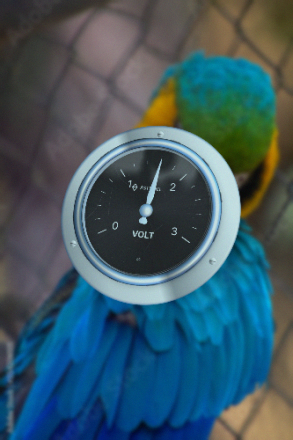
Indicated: 1.6,V
